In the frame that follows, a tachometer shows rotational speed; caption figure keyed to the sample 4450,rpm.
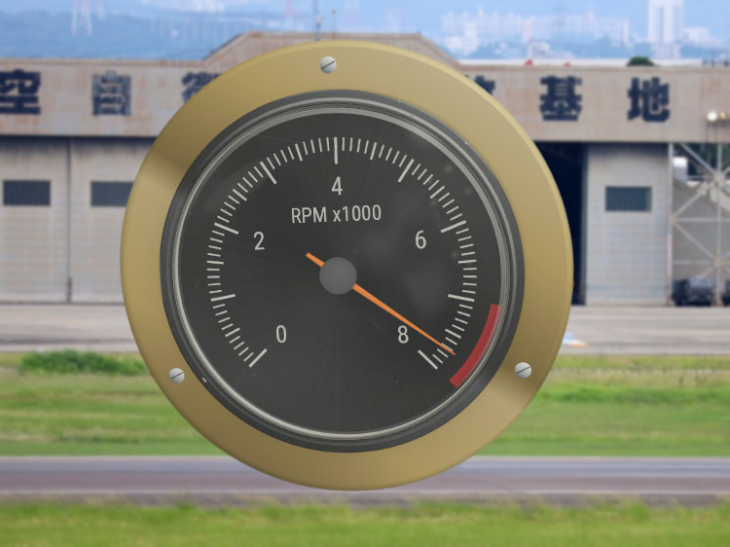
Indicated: 7700,rpm
